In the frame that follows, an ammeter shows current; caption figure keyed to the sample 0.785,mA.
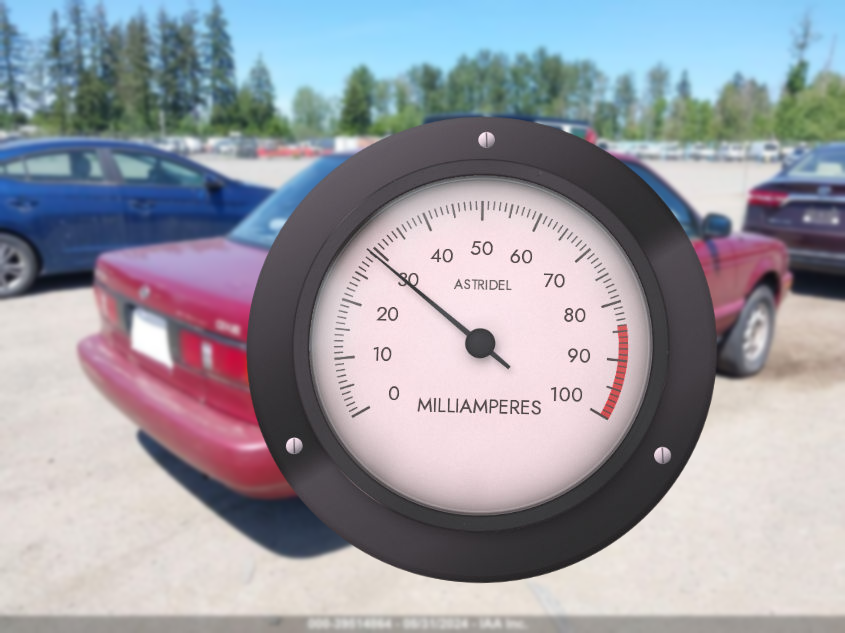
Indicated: 29,mA
